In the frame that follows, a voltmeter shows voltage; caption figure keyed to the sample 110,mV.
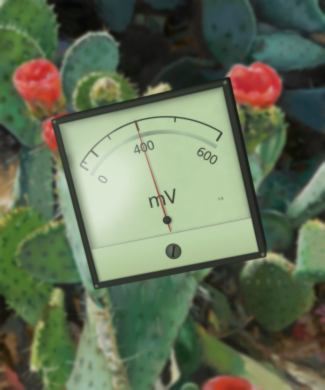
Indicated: 400,mV
